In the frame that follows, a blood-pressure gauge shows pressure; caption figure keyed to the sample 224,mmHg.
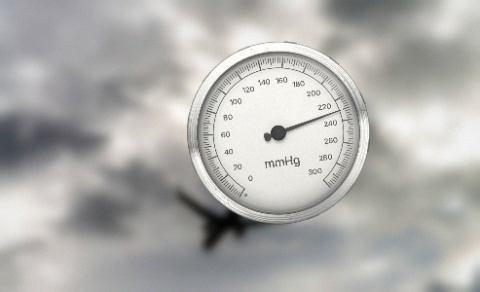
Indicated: 230,mmHg
